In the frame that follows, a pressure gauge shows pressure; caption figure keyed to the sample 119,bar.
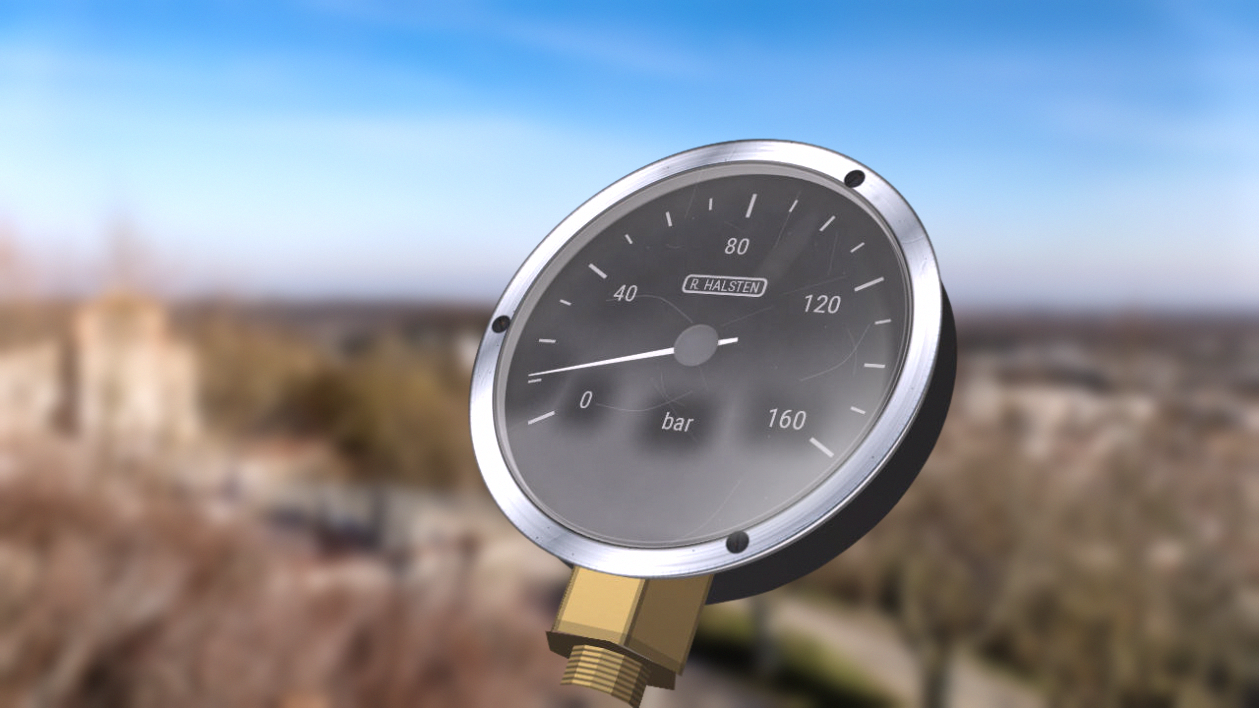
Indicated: 10,bar
